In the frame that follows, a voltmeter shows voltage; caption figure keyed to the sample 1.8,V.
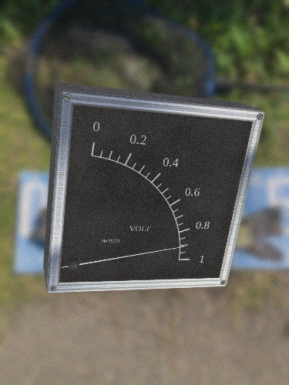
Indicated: 0.9,V
